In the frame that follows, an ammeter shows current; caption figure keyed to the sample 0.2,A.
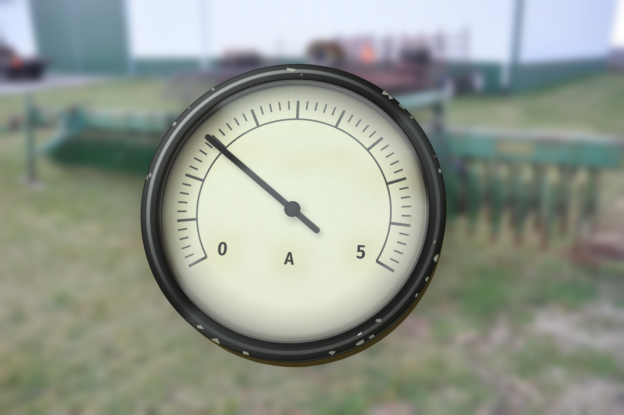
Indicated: 1.45,A
